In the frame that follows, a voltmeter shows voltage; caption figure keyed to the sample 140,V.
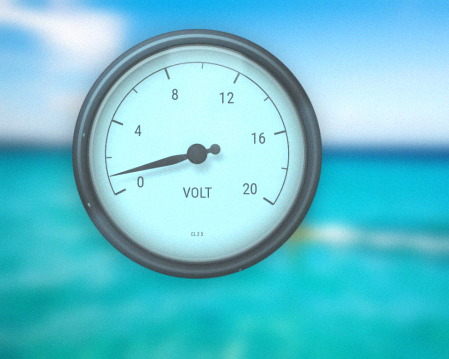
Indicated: 1,V
